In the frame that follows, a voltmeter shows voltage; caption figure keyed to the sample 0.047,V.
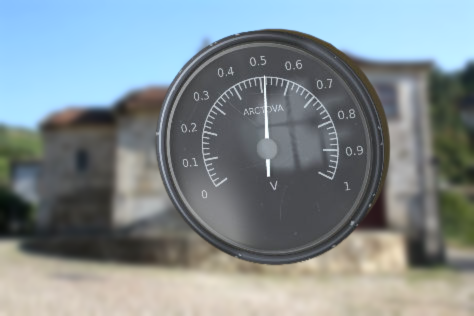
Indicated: 0.52,V
